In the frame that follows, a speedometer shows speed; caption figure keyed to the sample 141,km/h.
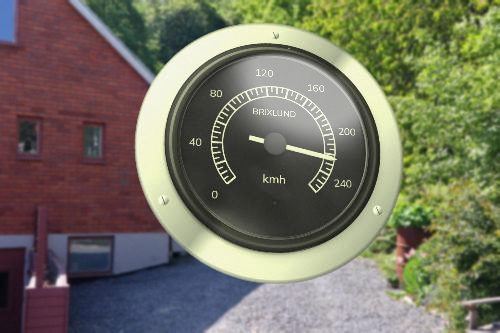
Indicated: 225,km/h
